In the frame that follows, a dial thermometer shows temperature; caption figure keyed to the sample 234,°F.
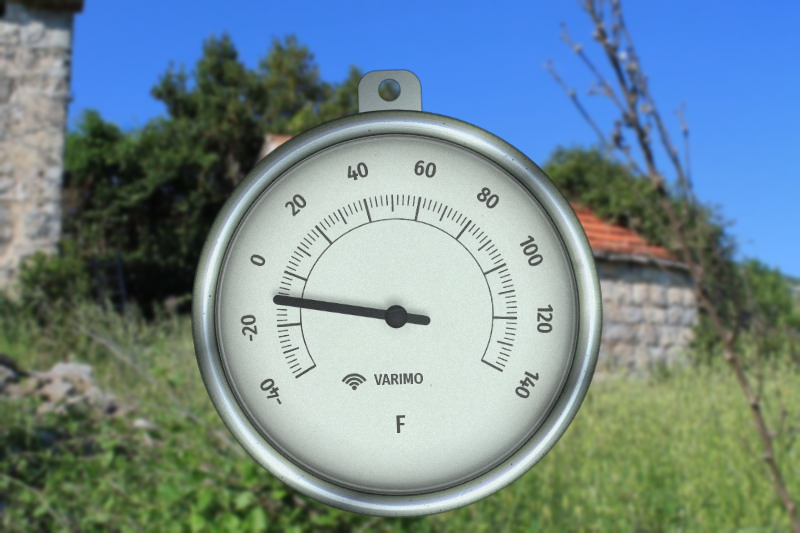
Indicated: -10,°F
